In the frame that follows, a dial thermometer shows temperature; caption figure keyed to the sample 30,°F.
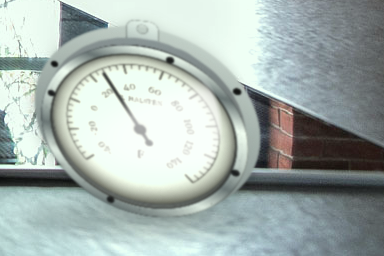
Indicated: 28,°F
